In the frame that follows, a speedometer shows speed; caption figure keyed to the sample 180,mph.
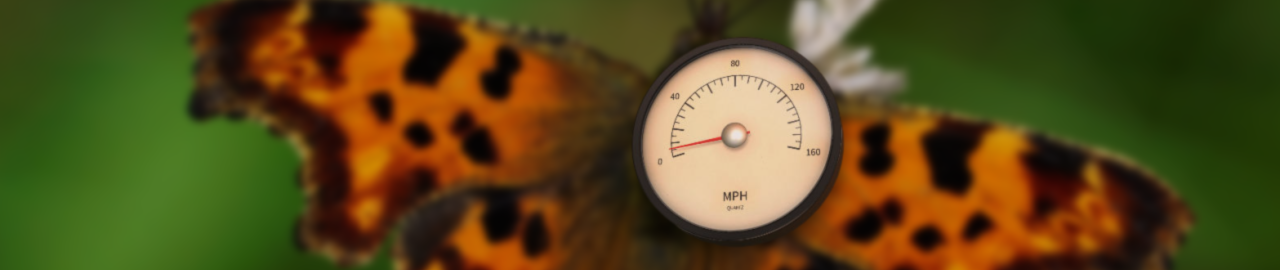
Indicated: 5,mph
